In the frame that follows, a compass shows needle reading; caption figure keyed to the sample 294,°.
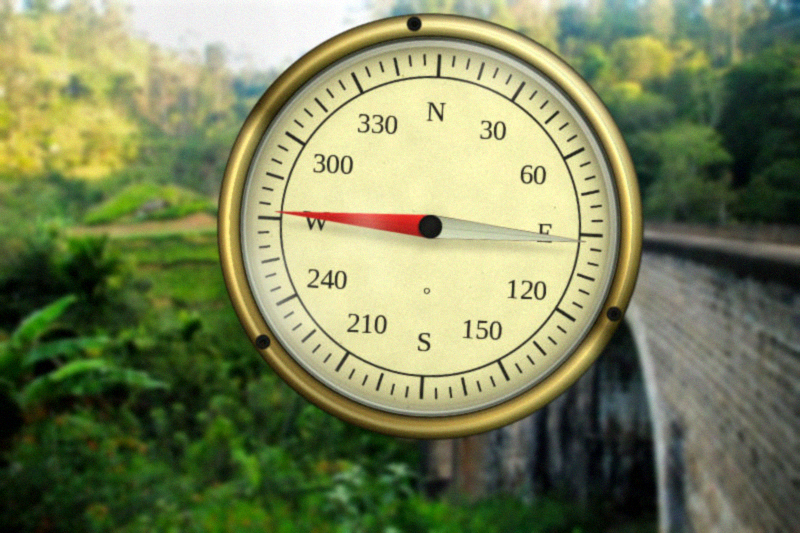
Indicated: 272.5,°
